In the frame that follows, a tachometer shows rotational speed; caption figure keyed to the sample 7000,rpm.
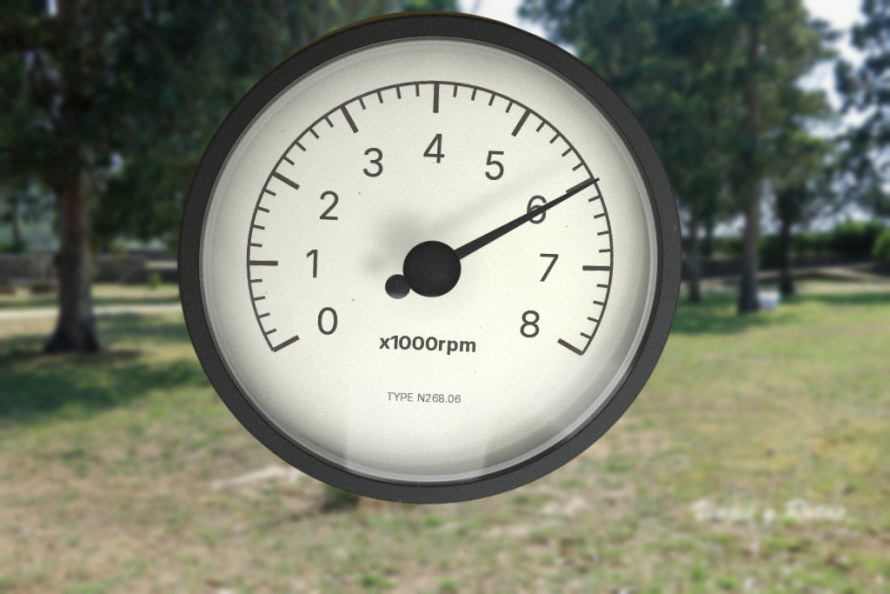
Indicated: 6000,rpm
